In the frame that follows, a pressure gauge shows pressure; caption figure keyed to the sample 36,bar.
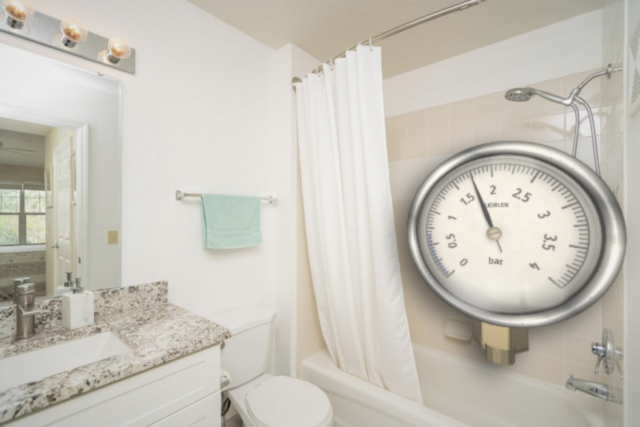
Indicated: 1.75,bar
